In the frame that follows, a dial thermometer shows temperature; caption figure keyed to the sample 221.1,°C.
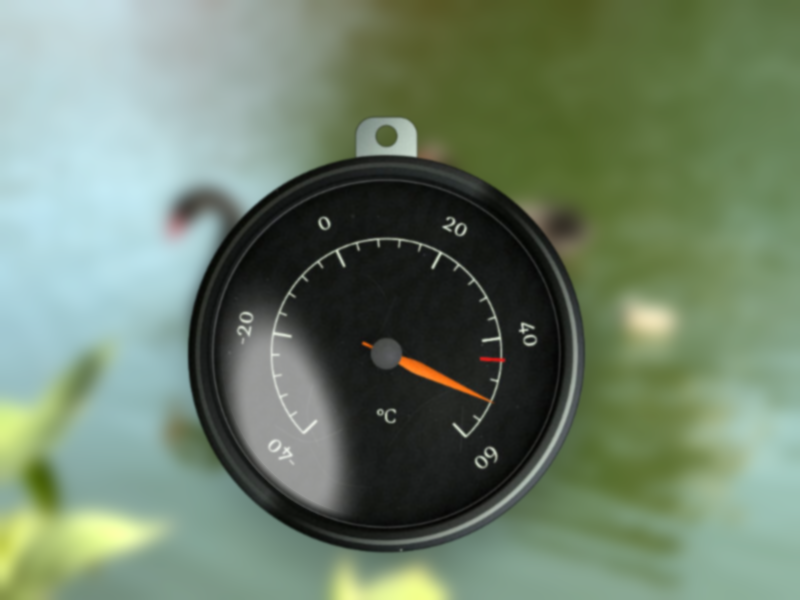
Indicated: 52,°C
